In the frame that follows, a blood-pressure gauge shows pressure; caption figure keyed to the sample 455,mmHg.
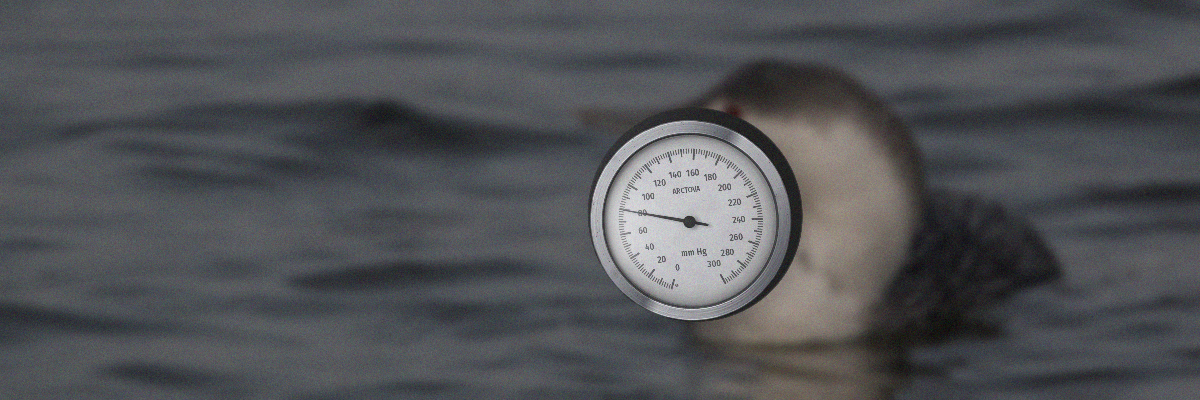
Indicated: 80,mmHg
